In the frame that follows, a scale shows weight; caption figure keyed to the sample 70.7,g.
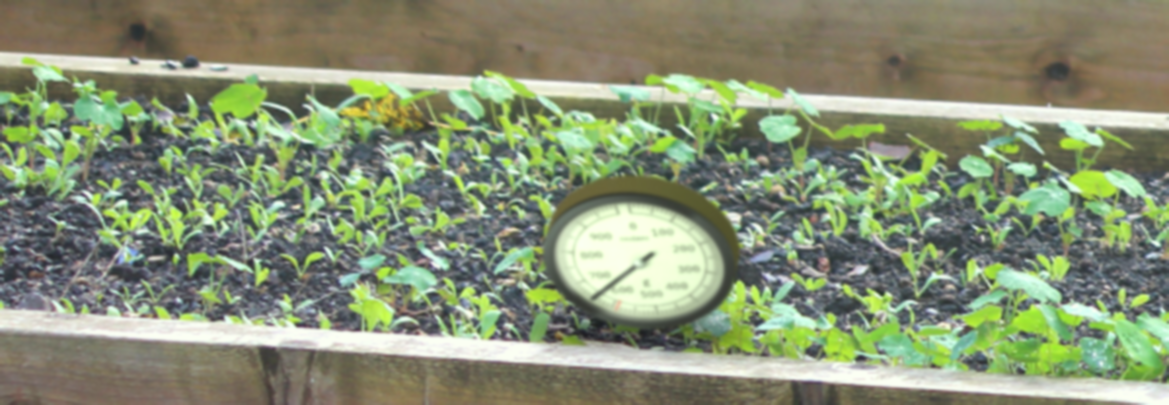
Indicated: 650,g
